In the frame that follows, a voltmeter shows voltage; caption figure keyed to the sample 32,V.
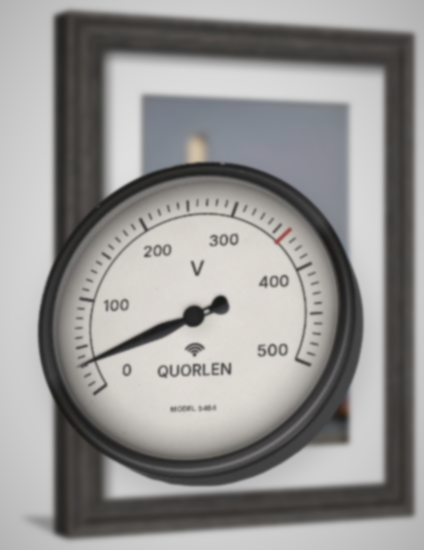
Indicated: 30,V
